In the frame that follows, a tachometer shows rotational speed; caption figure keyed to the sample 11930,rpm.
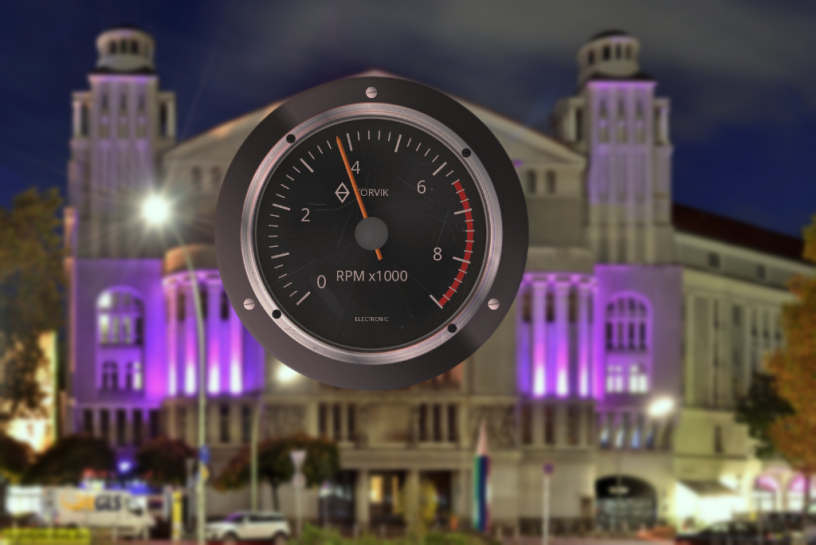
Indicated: 3800,rpm
